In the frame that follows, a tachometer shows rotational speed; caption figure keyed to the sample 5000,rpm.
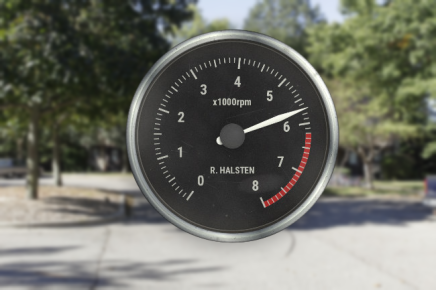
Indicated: 5700,rpm
